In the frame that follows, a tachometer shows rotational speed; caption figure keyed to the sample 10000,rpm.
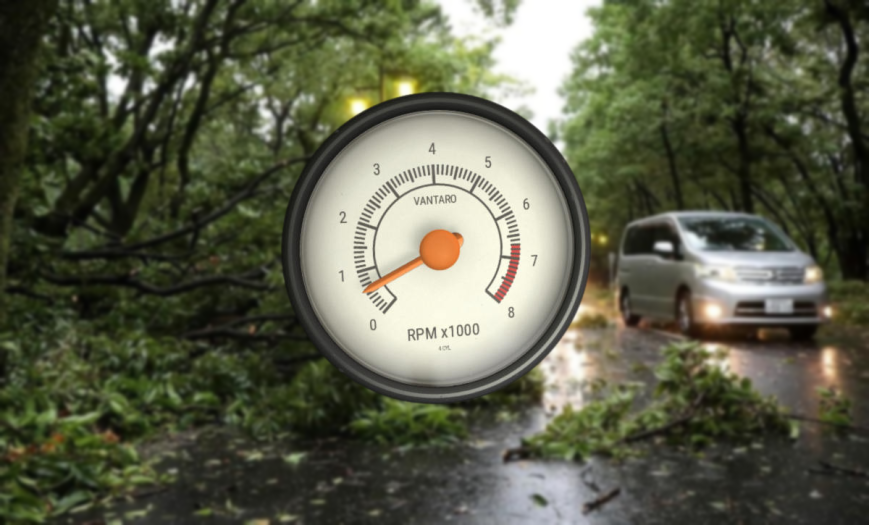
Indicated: 600,rpm
